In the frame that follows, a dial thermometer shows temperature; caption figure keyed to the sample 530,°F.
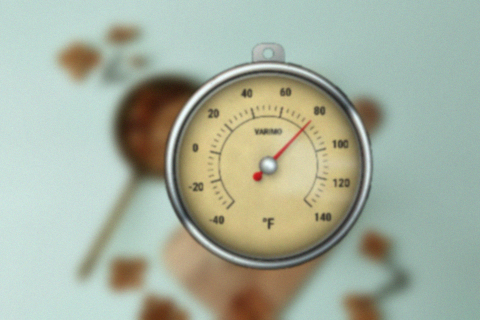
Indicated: 80,°F
